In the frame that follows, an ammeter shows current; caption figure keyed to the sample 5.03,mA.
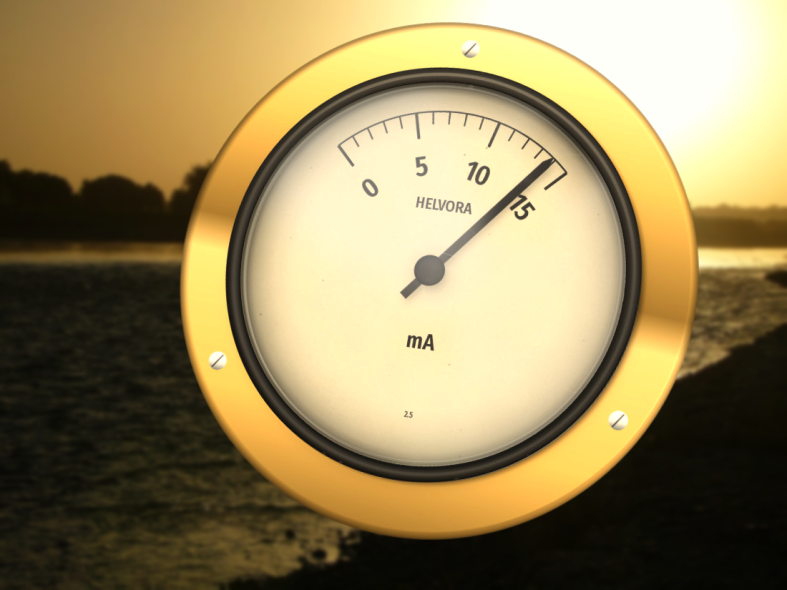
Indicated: 14,mA
